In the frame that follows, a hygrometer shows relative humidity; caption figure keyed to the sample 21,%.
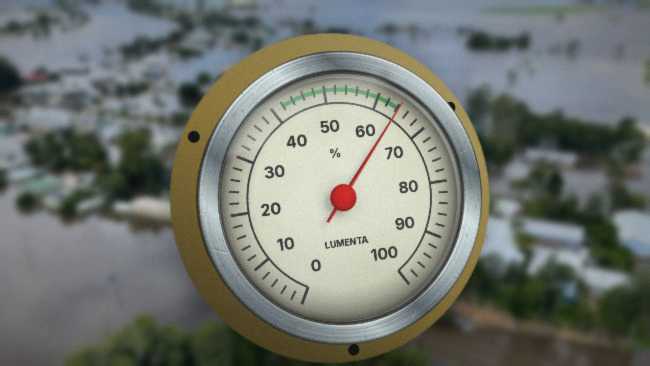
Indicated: 64,%
